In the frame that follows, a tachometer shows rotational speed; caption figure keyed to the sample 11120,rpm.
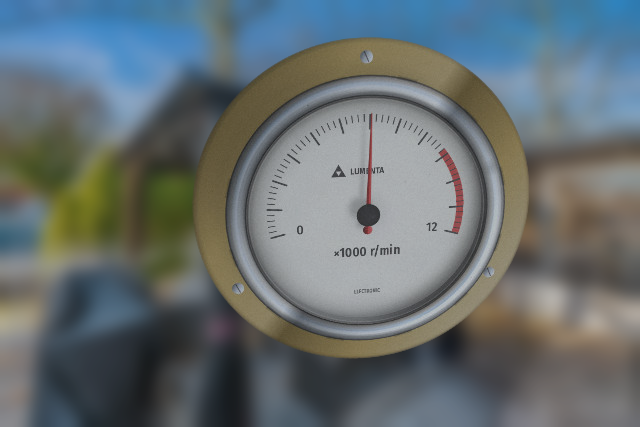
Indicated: 6000,rpm
